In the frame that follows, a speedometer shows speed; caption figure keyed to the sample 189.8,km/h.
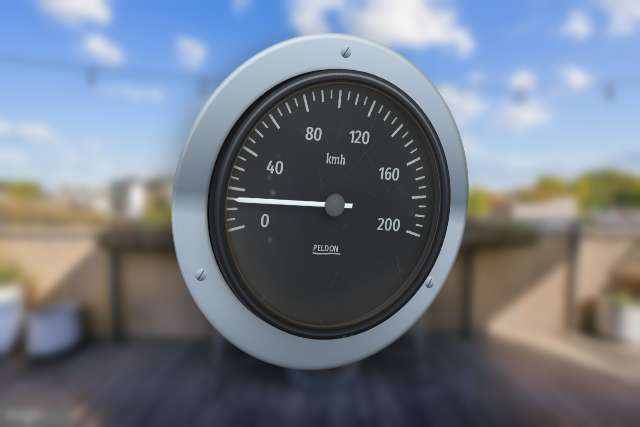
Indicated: 15,km/h
